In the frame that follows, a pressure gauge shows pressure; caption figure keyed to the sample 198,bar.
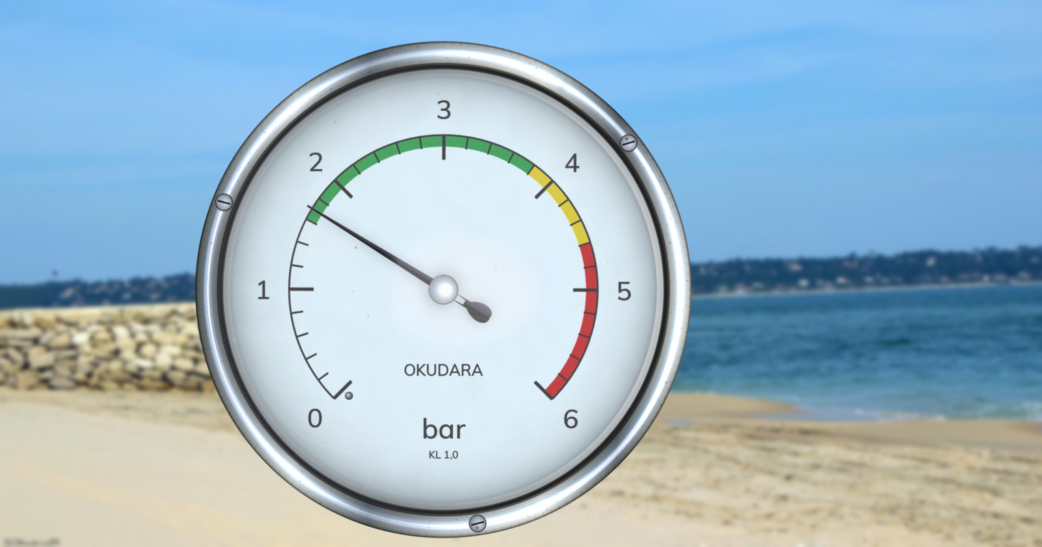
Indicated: 1.7,bar
